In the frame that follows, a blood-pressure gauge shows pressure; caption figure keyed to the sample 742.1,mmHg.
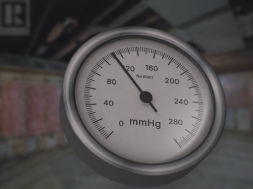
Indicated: 110,mmHg
